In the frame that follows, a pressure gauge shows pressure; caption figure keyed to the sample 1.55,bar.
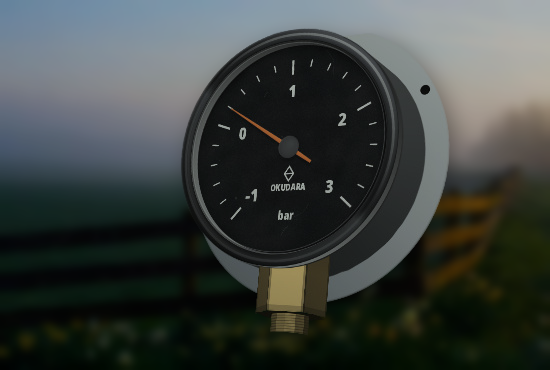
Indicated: 0.2,bar
